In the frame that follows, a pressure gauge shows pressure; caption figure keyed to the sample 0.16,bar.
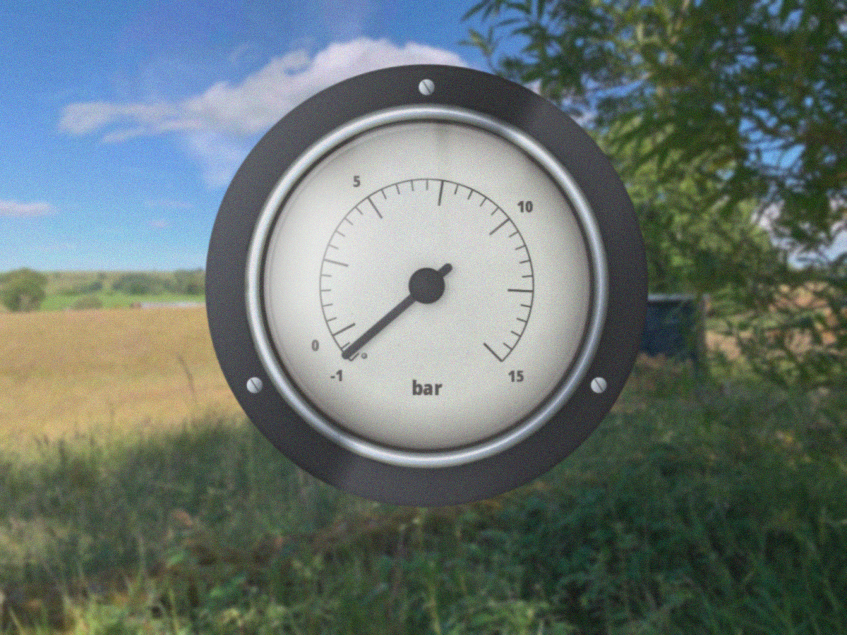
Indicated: -0.75,bar
